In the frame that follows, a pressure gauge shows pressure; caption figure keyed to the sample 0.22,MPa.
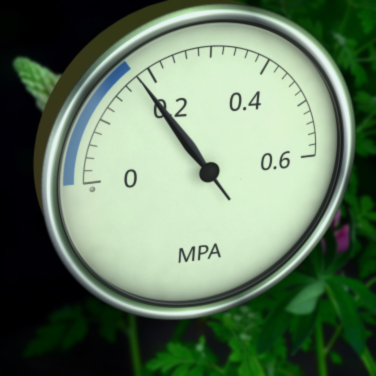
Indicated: 0.18,MPa
